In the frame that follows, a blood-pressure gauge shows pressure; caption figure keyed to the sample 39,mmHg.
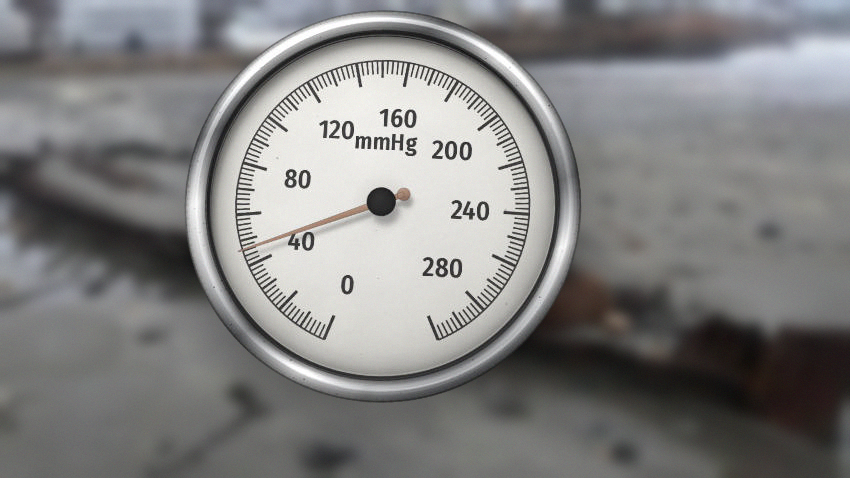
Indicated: 46,mmHg
